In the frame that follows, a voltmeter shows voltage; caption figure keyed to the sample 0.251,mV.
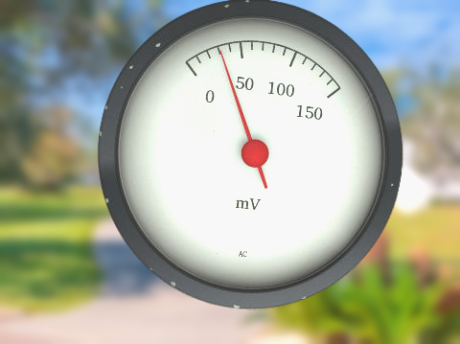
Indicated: 30,mV
